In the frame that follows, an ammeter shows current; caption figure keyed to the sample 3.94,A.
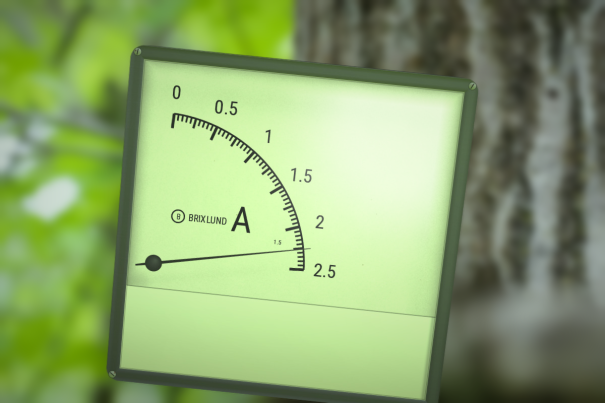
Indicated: 2.25,A
